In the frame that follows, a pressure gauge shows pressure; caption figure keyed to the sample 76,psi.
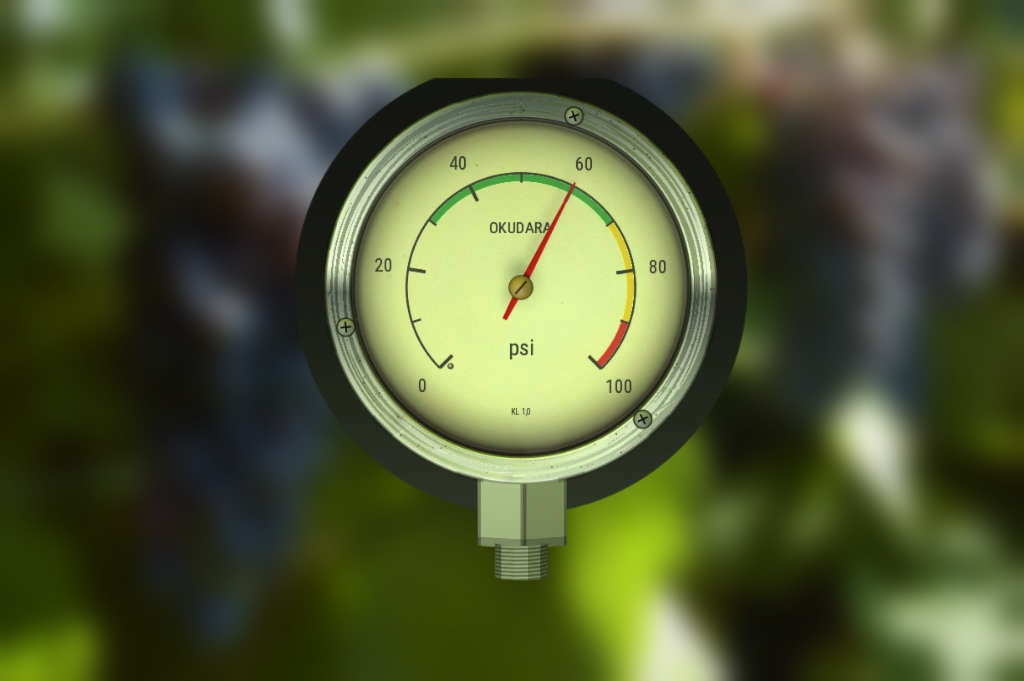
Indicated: 60,psi
